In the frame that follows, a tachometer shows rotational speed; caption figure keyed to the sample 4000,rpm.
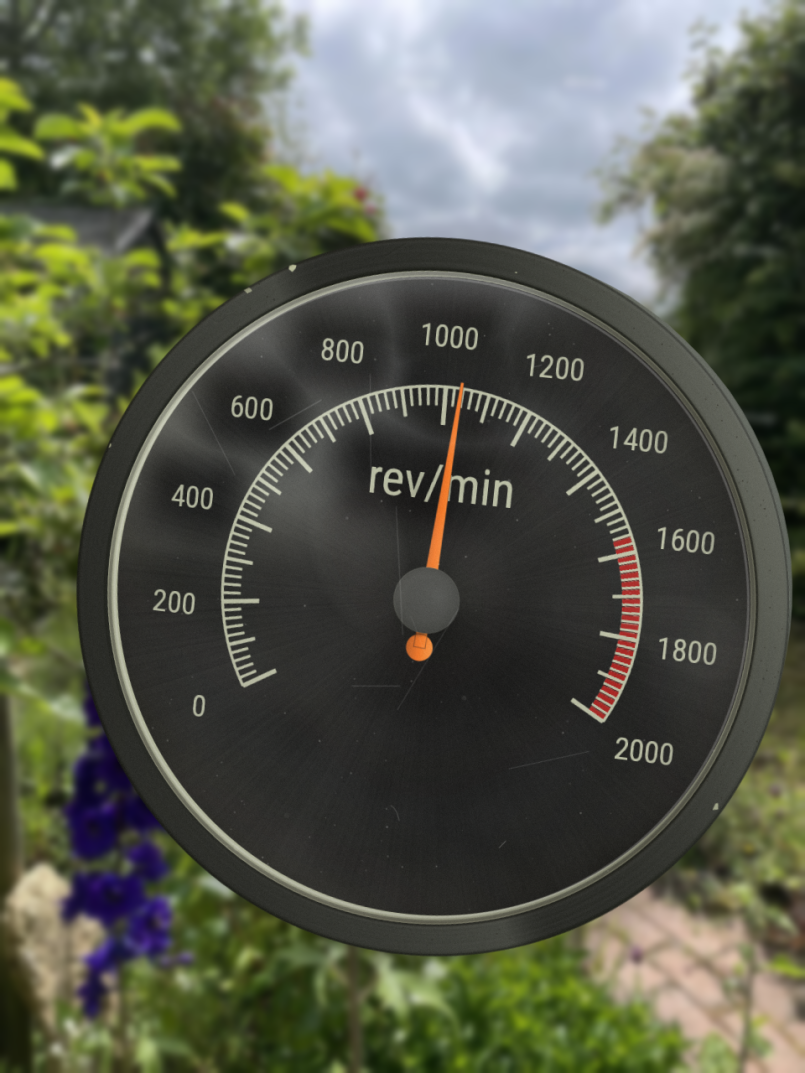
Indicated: 1040,rpm
